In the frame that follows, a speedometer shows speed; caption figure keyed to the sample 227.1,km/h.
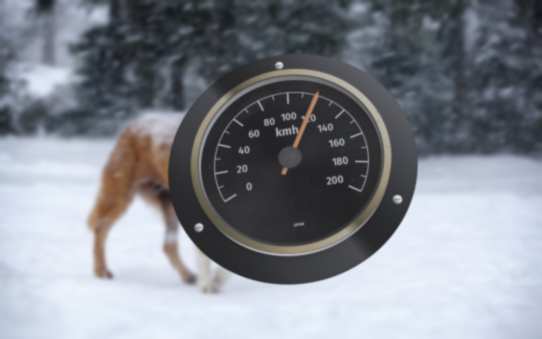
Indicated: 120,km/h
